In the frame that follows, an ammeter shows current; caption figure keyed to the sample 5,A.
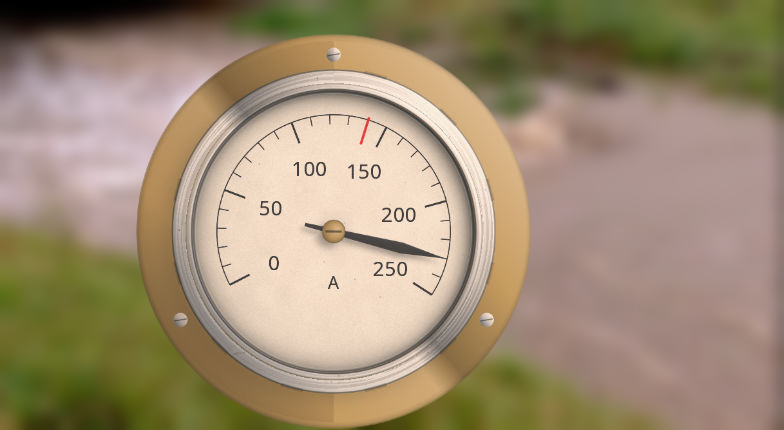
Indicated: 230,A
